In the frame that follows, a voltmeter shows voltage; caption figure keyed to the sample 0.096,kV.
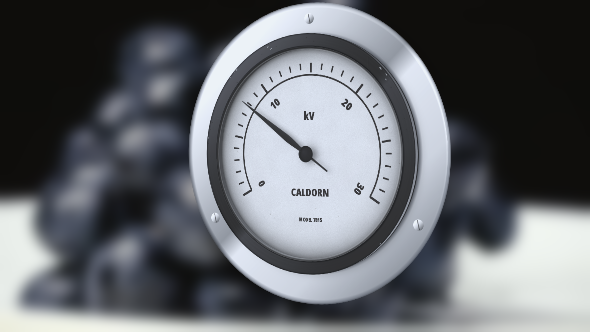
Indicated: 8,kV
